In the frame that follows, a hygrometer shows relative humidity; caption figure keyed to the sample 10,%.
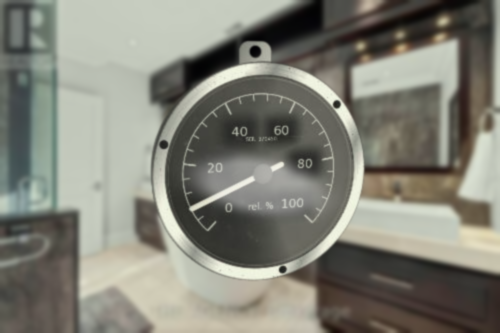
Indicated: 8,%
